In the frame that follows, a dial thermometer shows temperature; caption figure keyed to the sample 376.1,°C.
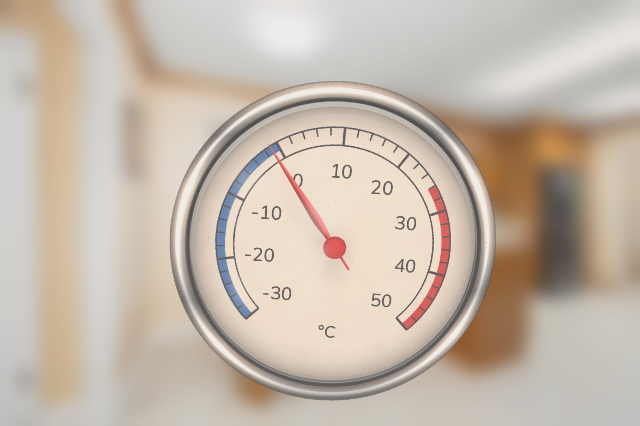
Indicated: -1,°C
